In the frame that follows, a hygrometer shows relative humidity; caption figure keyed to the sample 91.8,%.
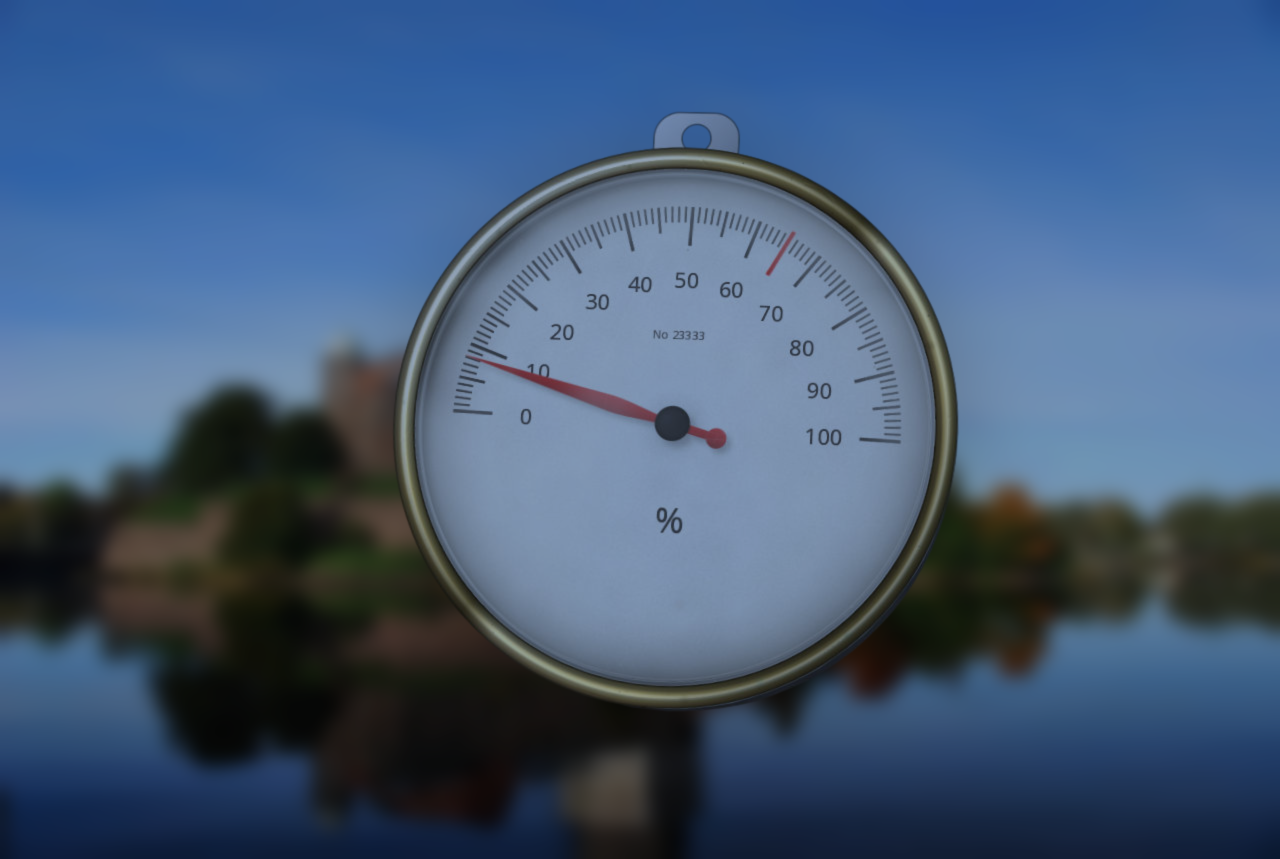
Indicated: 8,%
